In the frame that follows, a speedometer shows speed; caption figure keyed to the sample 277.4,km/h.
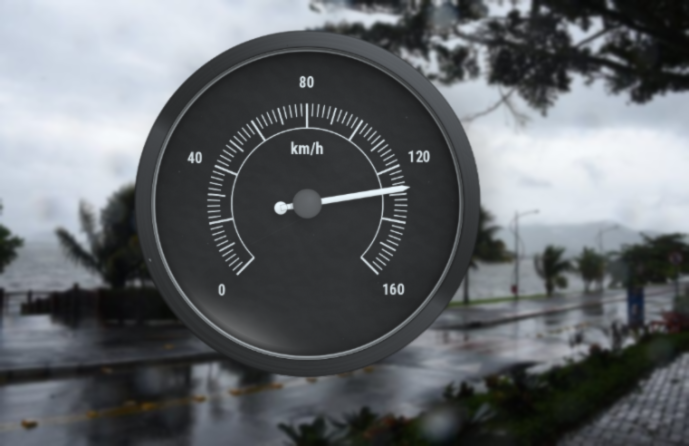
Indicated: 128,km/h
